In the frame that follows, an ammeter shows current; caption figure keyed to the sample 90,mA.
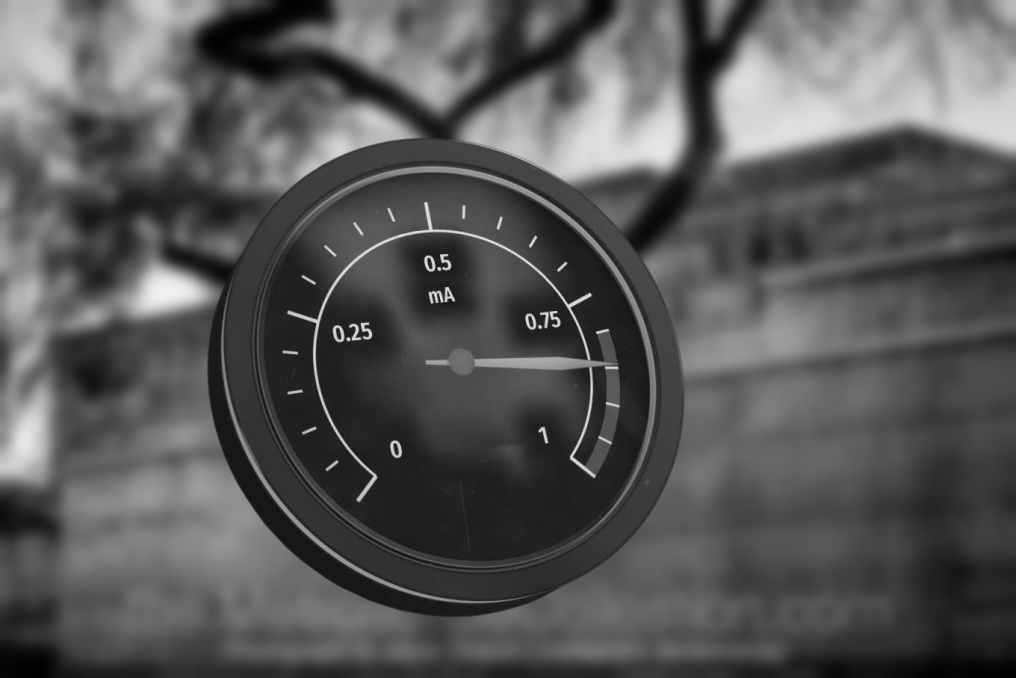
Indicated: 0.85,mA
